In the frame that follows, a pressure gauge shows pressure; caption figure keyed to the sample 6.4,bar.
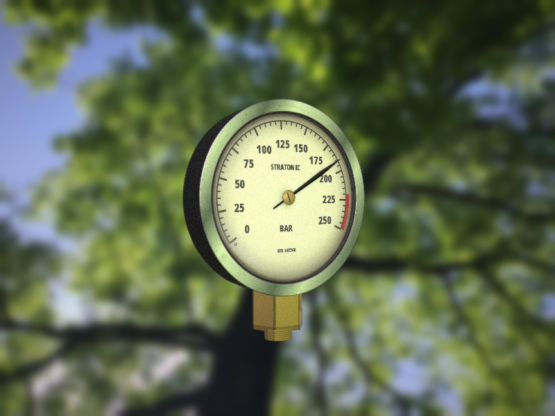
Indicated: 190,bar
